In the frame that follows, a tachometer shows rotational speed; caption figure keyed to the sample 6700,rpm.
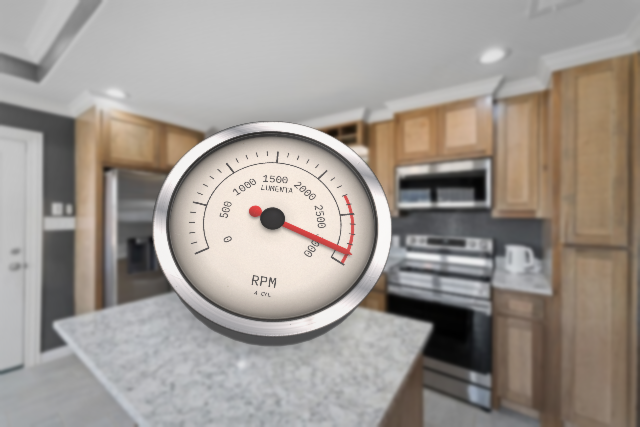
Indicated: 2900,rpm
